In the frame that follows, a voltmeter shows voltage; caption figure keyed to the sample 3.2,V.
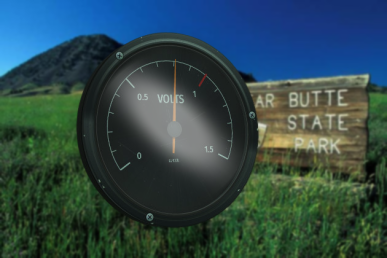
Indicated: 0.8,V
